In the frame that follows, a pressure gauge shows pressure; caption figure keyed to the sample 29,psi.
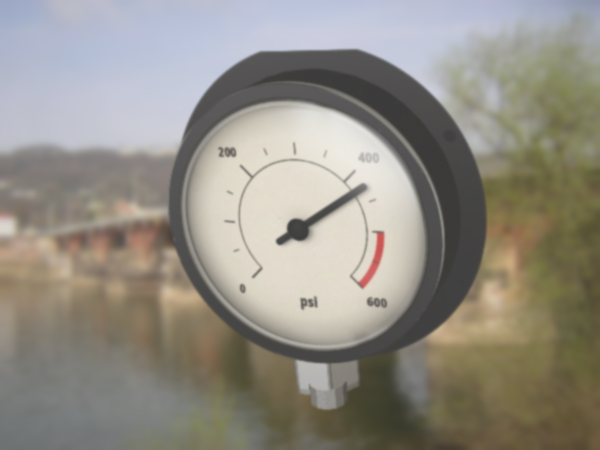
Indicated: 425,psi
